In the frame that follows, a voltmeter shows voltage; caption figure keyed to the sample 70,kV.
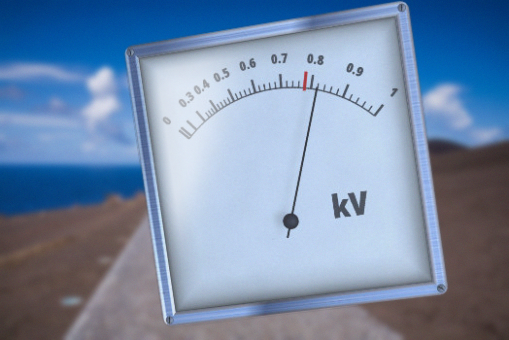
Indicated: 0.82,kV
